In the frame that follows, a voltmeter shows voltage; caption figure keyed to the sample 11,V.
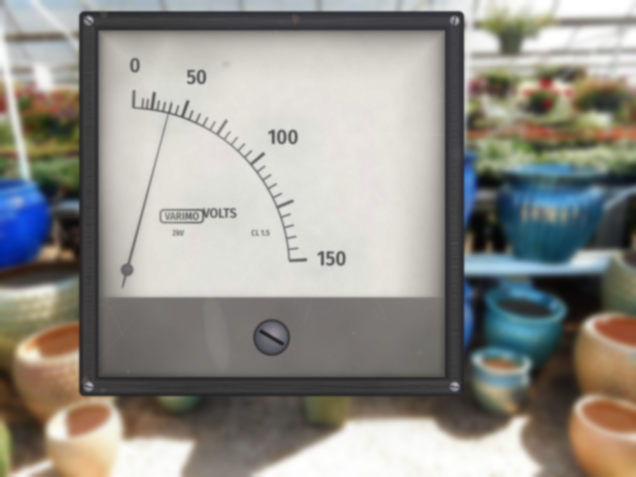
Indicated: 40,V
